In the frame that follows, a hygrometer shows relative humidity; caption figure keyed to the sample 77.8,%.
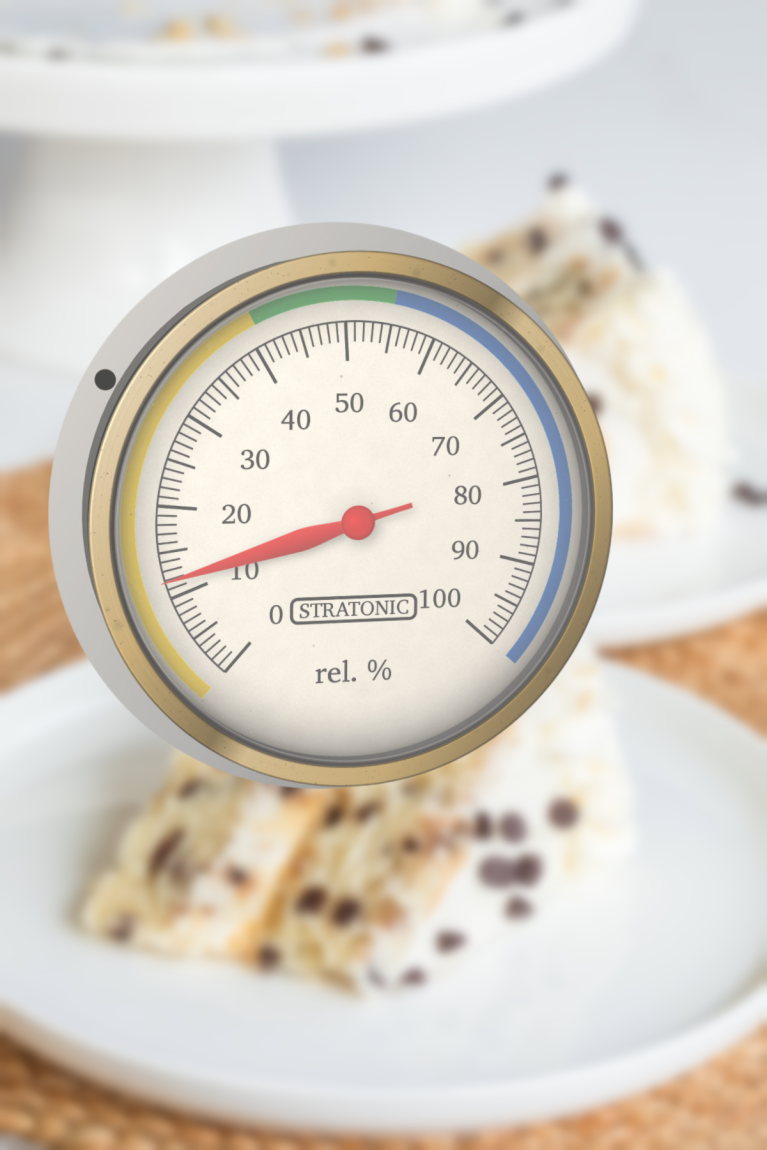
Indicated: 12,%
